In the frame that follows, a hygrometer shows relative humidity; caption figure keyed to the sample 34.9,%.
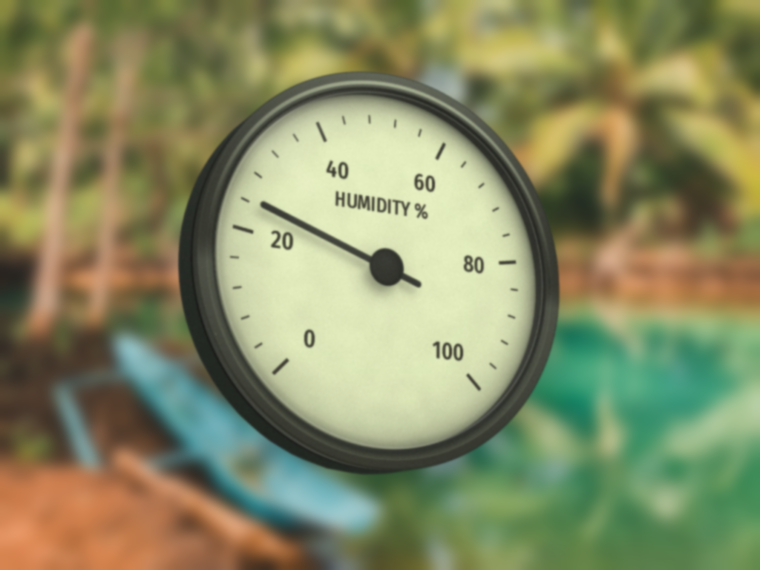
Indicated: 24,%
